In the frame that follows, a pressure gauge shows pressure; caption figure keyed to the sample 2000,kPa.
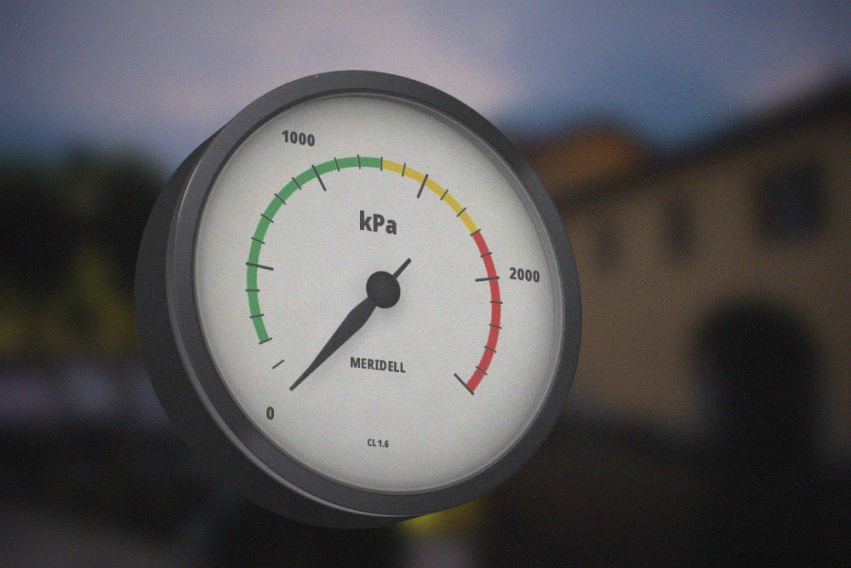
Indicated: 0,kPa
